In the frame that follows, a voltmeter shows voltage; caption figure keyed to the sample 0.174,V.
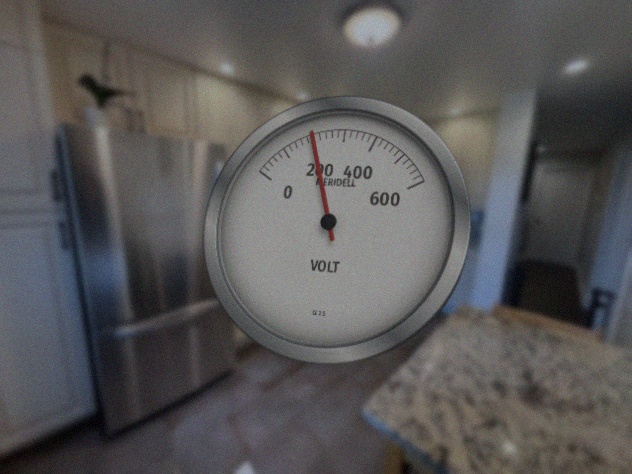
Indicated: 200,V
